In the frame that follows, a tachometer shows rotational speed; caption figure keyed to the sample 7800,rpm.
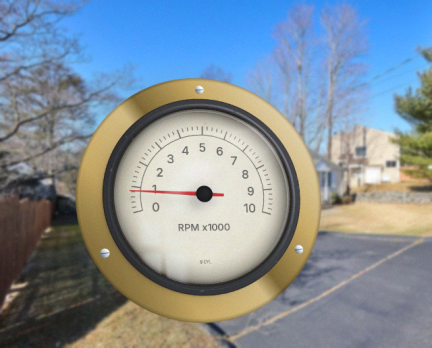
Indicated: 800,rpm
